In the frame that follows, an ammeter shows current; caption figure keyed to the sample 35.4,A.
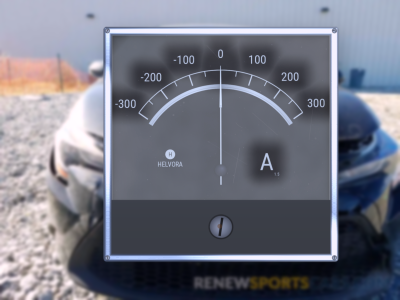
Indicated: 0,A
